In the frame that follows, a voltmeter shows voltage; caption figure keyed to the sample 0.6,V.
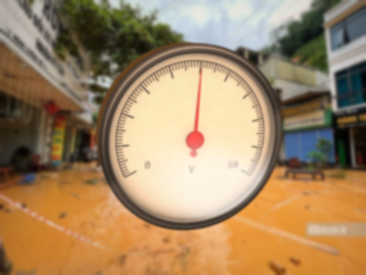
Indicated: 25,V
